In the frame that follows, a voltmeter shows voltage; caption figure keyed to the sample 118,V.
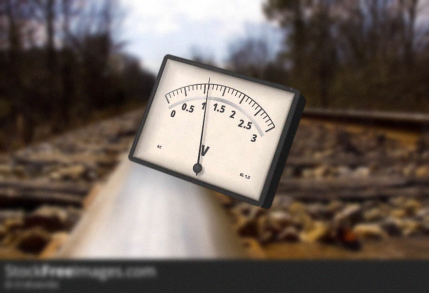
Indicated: 1.1,V
